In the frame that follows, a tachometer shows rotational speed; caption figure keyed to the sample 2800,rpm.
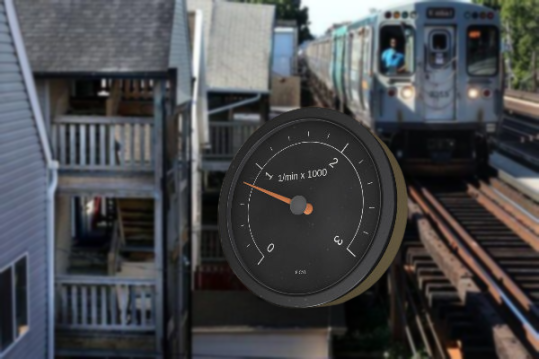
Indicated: 800,rpm
